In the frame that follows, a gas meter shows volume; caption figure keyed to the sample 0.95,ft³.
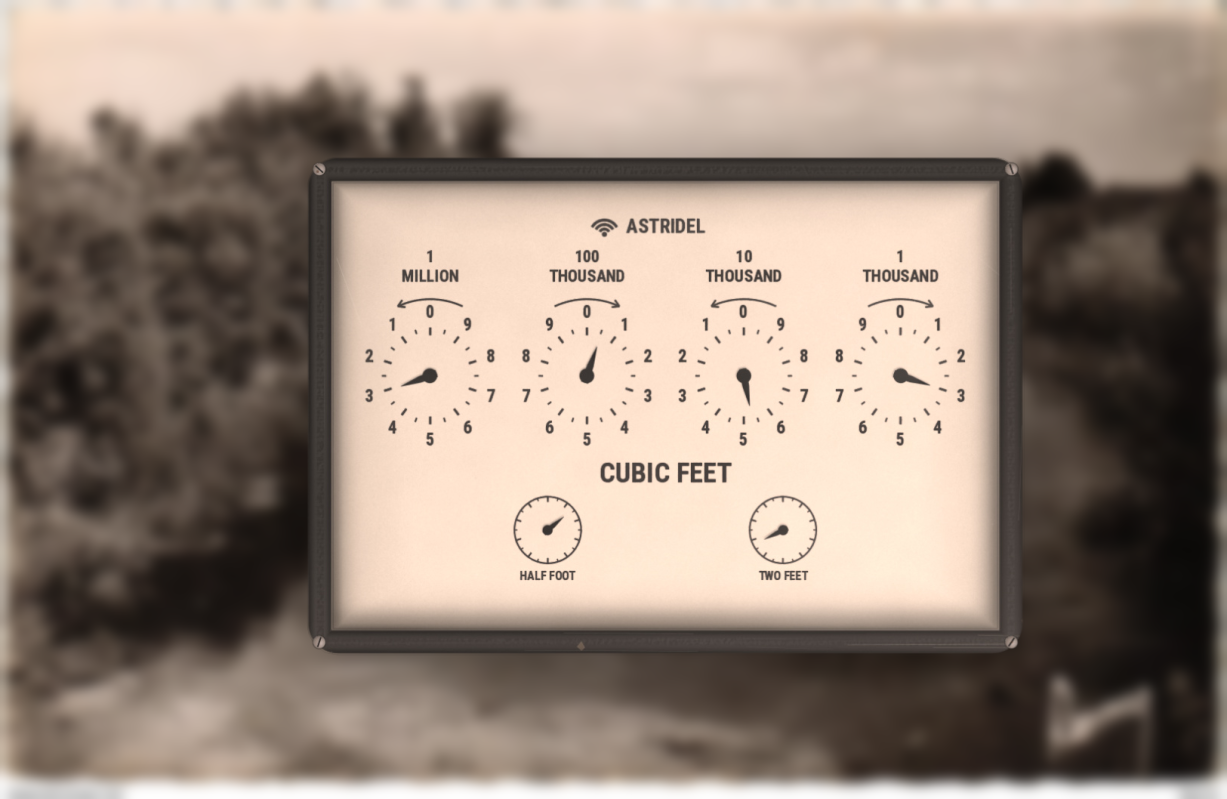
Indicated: 305300,ft³
